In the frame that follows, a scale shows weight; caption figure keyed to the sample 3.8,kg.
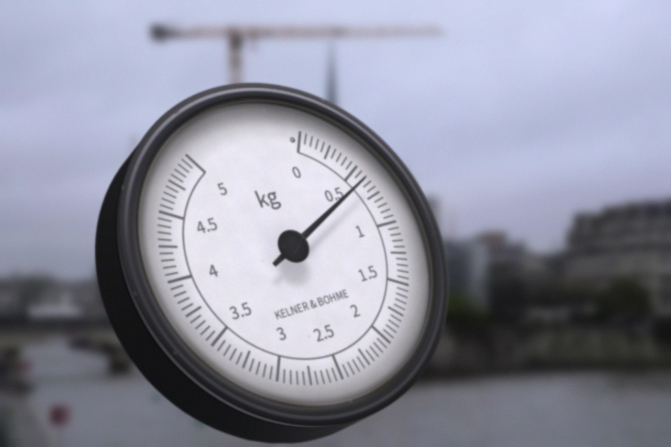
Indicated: 0.6,kg
